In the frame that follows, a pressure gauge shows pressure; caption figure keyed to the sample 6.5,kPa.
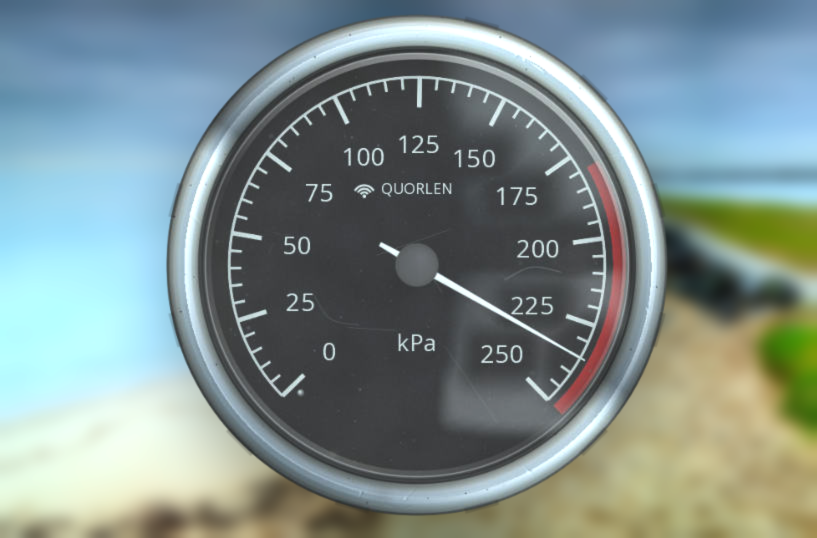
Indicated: 235,kPa
